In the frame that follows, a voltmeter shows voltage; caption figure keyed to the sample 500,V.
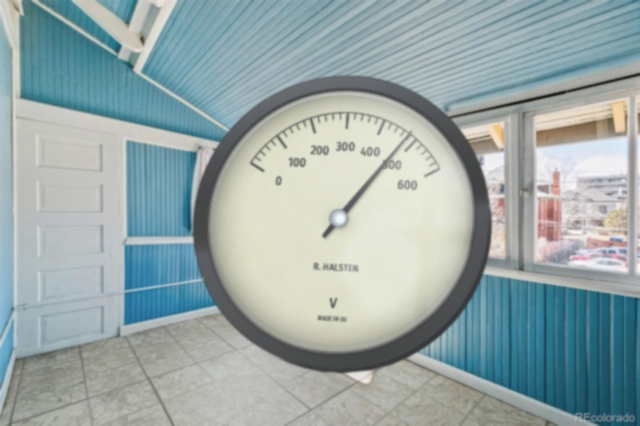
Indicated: 480,V
